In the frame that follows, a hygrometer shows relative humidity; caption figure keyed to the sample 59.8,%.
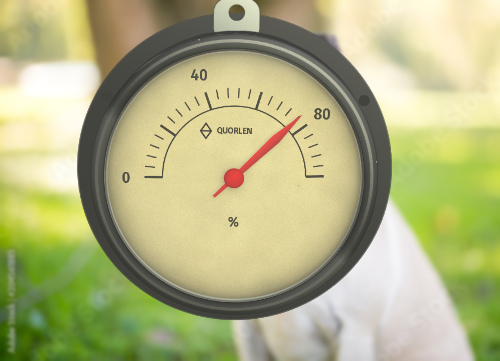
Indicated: 76,%
